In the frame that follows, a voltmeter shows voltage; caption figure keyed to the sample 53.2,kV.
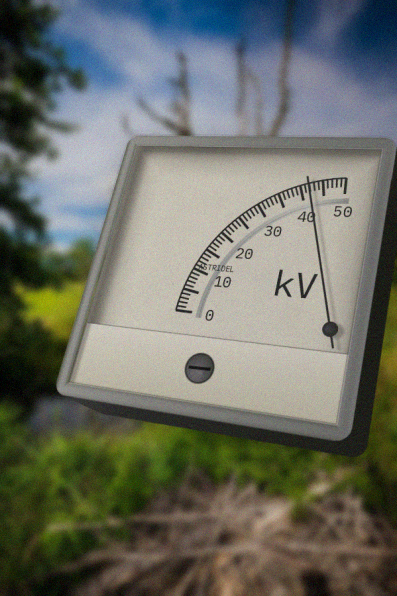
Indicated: 42,kV
